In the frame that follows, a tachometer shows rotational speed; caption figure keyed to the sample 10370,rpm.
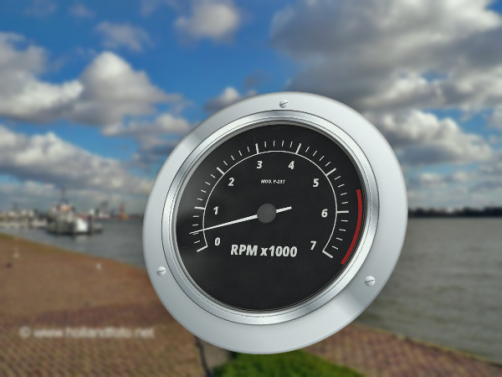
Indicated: 400,rpm
